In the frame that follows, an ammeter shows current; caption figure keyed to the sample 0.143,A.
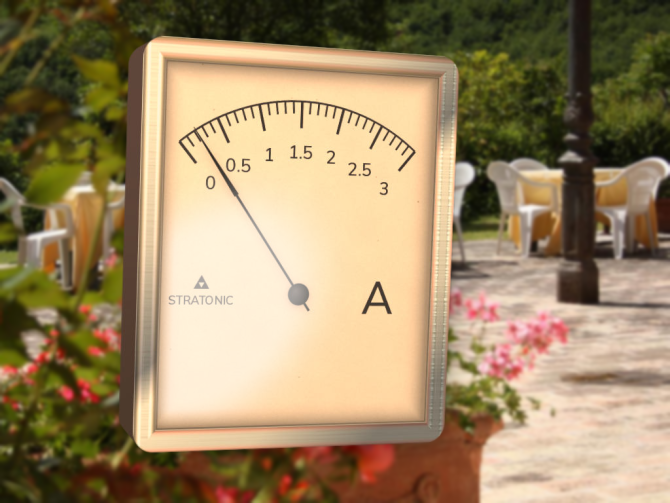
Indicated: 0.2,A
